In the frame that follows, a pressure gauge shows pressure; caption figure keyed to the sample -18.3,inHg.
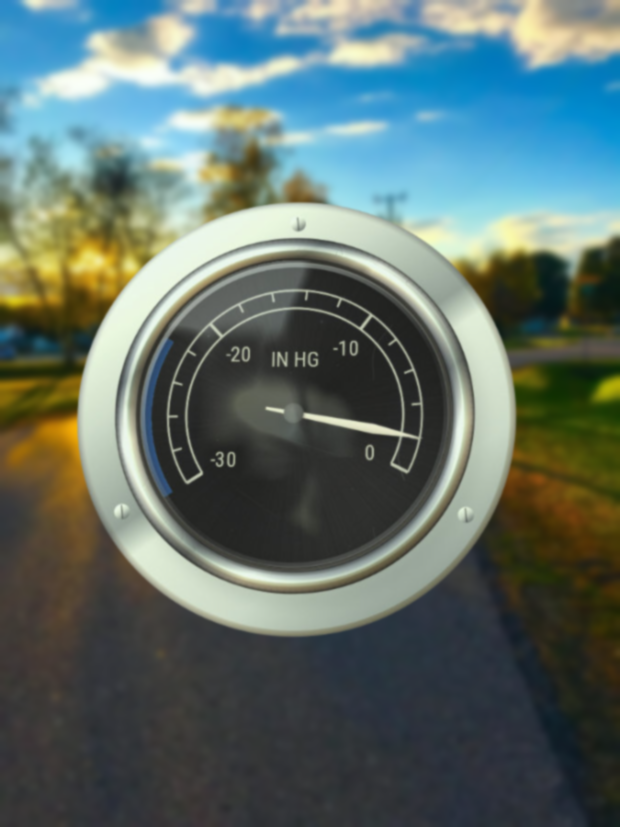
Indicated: -2,inHg
